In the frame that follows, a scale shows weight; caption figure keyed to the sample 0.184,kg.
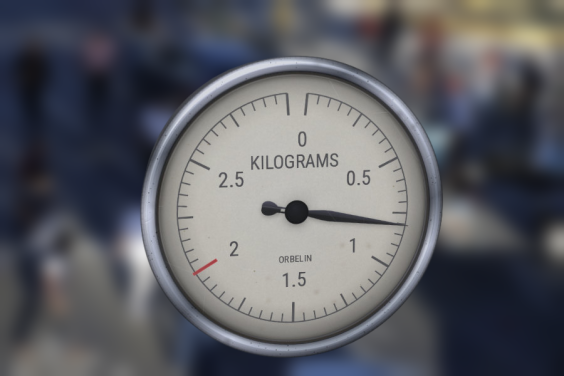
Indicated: 0.8,kg
